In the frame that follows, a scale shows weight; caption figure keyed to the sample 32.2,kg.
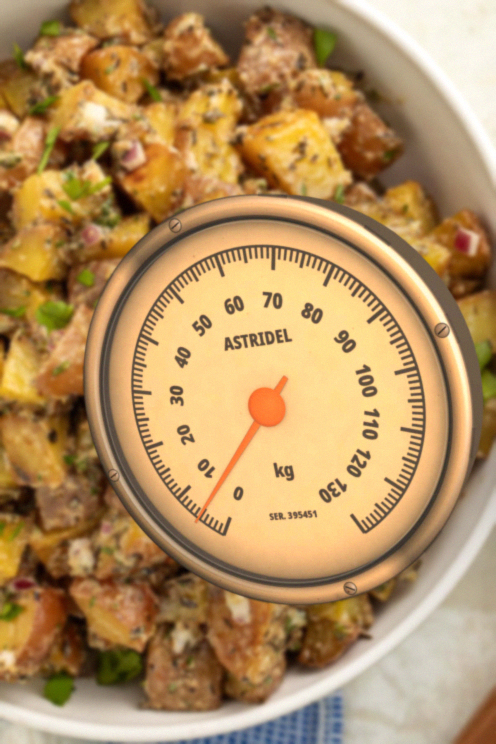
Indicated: 5,kg
